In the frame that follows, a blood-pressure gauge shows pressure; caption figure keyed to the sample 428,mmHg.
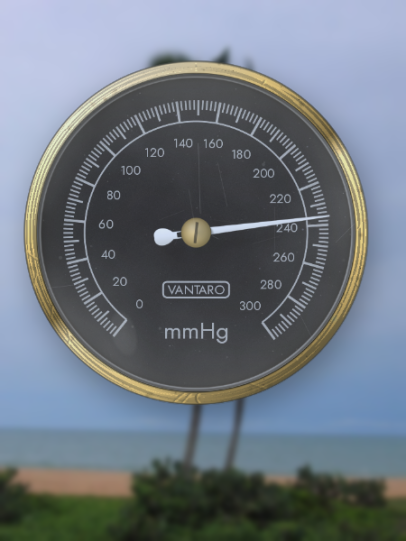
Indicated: 236,mmHg
